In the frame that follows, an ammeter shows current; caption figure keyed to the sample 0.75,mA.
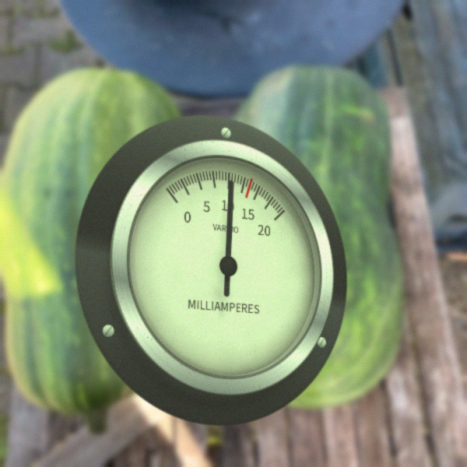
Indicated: 10,mA
